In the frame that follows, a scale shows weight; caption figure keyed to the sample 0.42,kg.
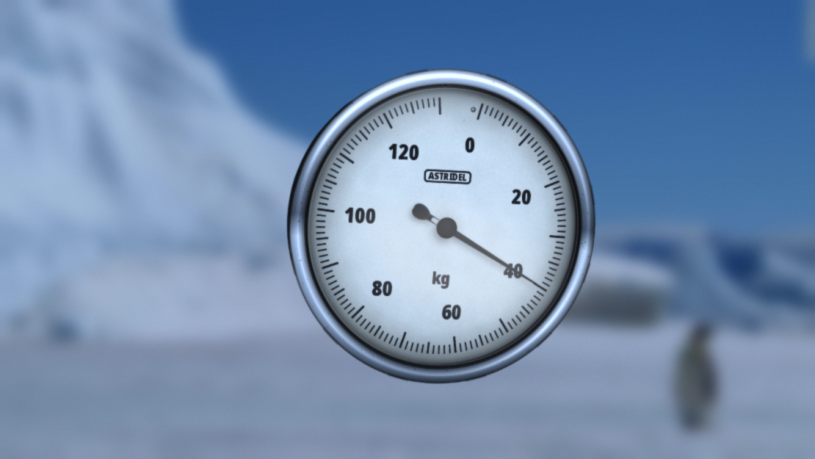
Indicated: 40,kg
